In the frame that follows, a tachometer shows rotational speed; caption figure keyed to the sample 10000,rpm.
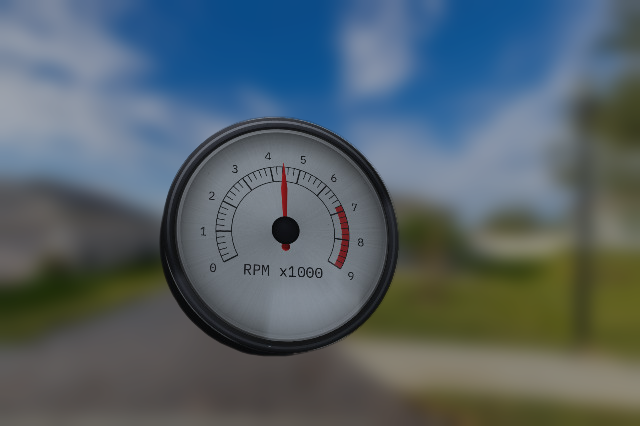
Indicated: 4400,rpm
